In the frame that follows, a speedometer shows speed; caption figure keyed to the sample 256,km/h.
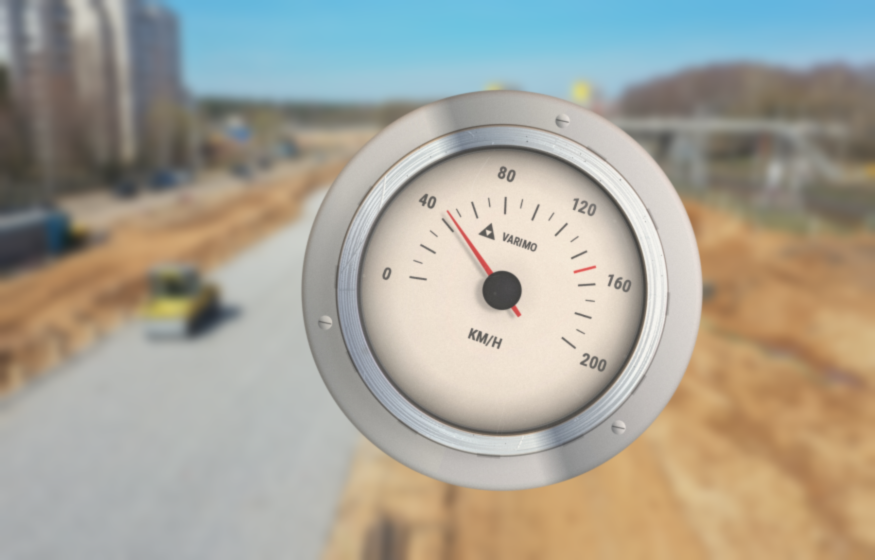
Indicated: 45,km/h
